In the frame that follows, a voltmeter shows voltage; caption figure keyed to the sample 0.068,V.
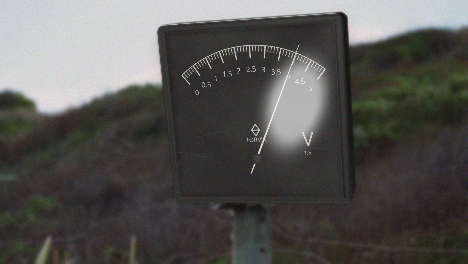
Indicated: 4,V
